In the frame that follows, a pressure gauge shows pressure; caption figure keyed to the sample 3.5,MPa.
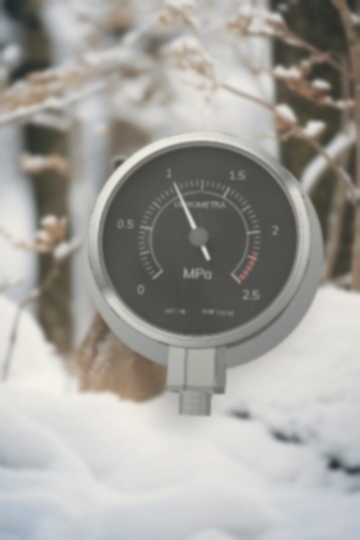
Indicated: 1,MPa
